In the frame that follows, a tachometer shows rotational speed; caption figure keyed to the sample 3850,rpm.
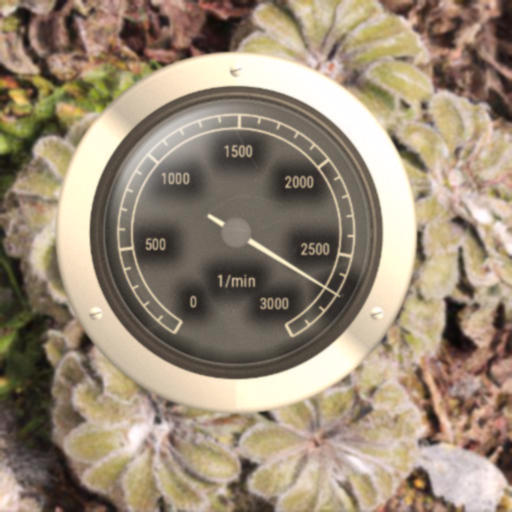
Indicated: 2700,rpm
